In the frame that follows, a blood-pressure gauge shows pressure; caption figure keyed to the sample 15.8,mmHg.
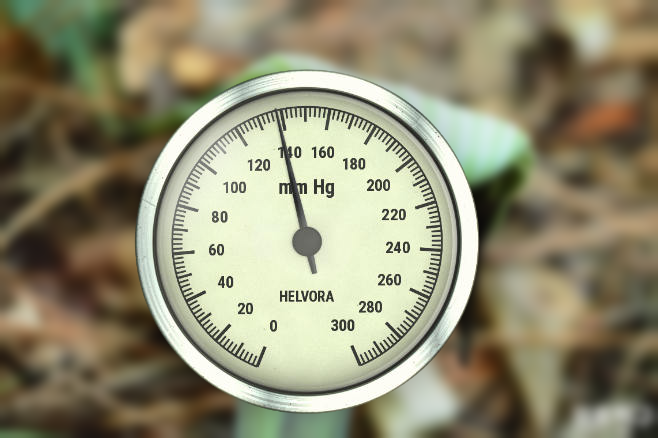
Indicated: 138,mmHg
